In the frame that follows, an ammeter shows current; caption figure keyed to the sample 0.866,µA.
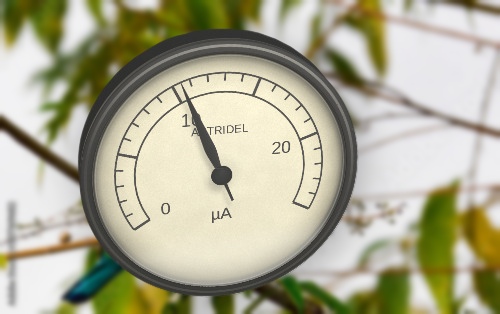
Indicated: 10.5,µA
